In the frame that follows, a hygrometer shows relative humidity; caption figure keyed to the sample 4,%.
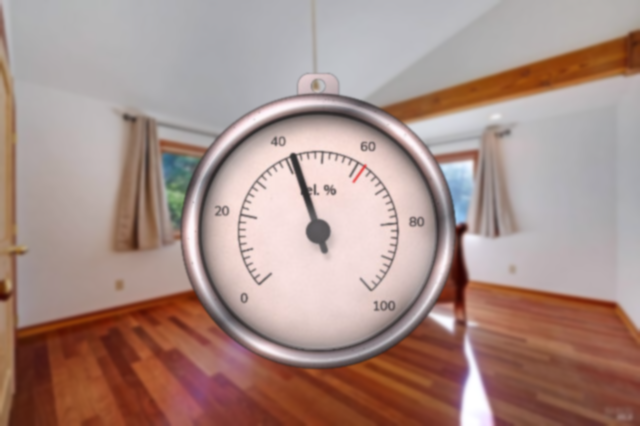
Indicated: 42,%
